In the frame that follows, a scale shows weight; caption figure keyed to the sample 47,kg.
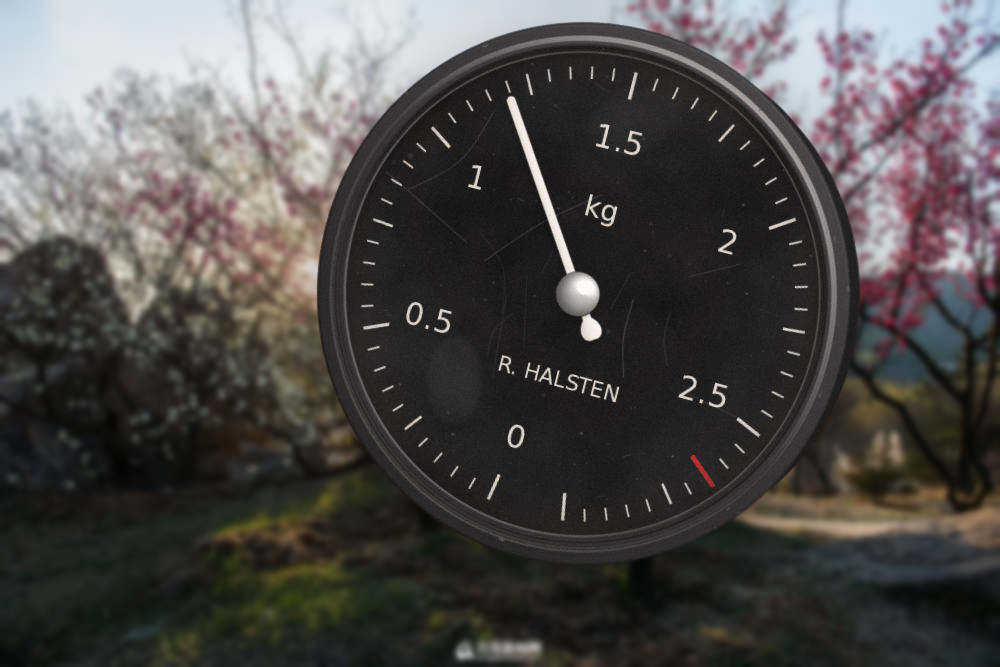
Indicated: 1.2,kg
